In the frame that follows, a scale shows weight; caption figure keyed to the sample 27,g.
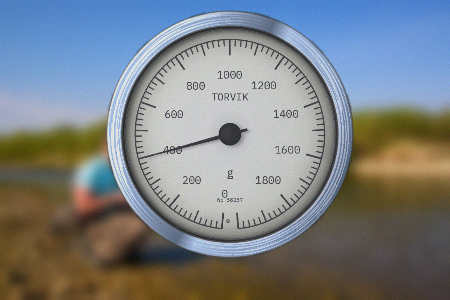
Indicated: 400,g
